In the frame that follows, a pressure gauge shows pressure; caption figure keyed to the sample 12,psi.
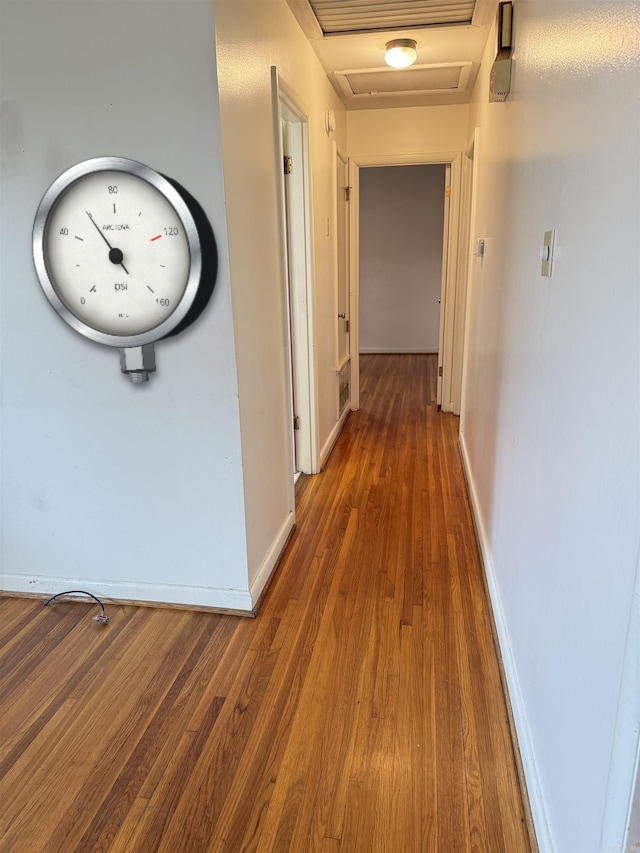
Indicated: 60,psi
